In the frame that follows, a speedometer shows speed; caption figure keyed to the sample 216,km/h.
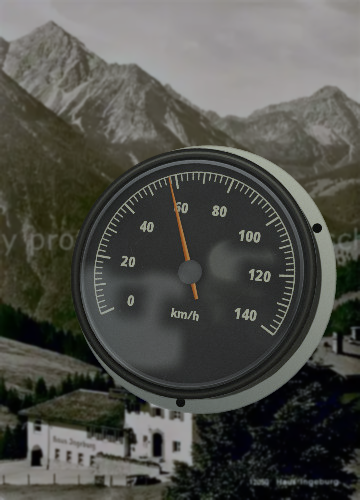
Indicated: 58,km/h
